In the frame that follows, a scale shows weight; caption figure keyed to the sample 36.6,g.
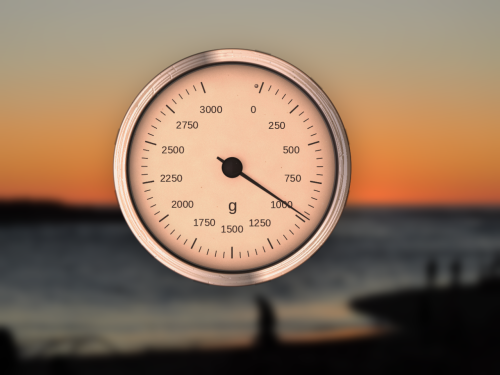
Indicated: 975,g
